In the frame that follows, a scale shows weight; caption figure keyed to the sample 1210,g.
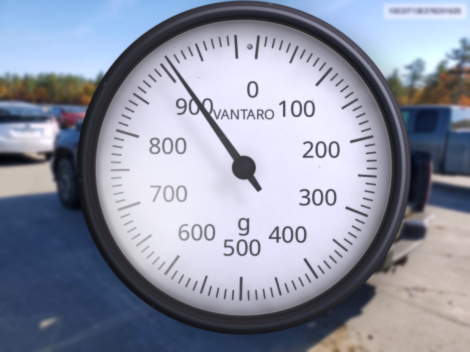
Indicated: 910,g
